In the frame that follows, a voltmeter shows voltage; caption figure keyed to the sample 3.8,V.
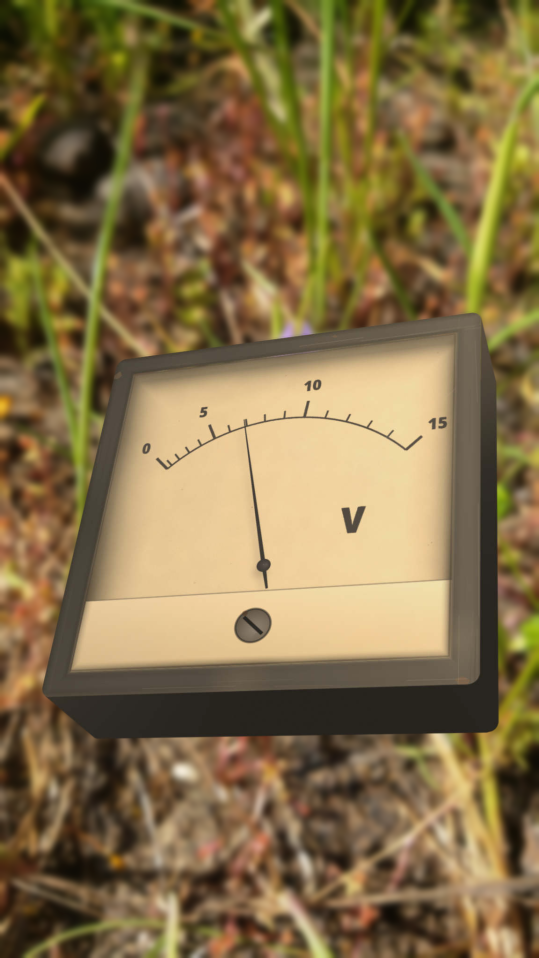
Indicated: 7,V
